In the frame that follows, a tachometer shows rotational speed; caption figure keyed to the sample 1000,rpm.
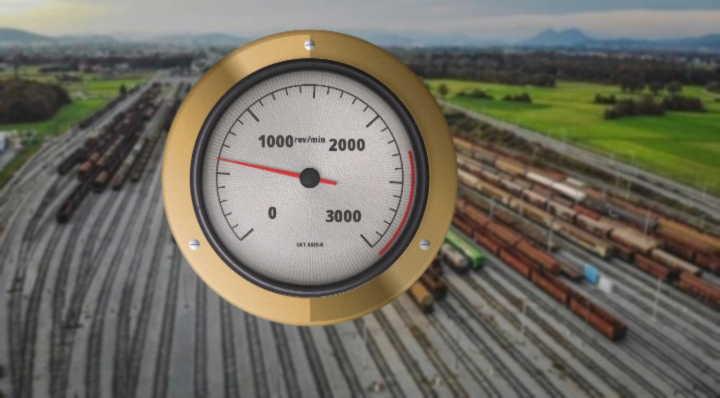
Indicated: 600,rpm
